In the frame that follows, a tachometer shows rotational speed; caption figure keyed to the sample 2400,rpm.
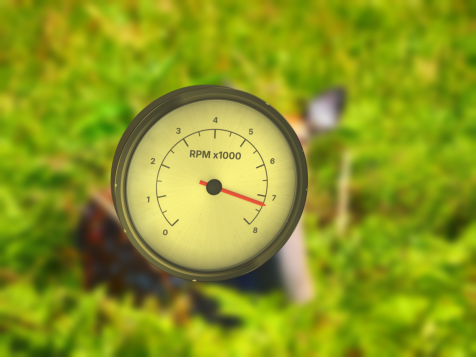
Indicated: 7250,rpm
